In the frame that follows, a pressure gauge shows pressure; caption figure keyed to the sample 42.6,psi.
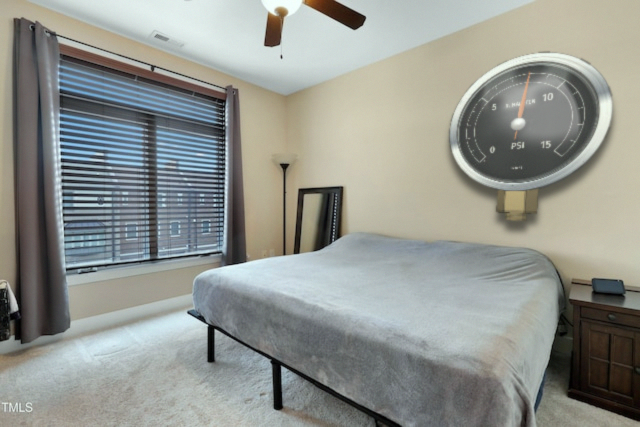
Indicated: 8,psi
